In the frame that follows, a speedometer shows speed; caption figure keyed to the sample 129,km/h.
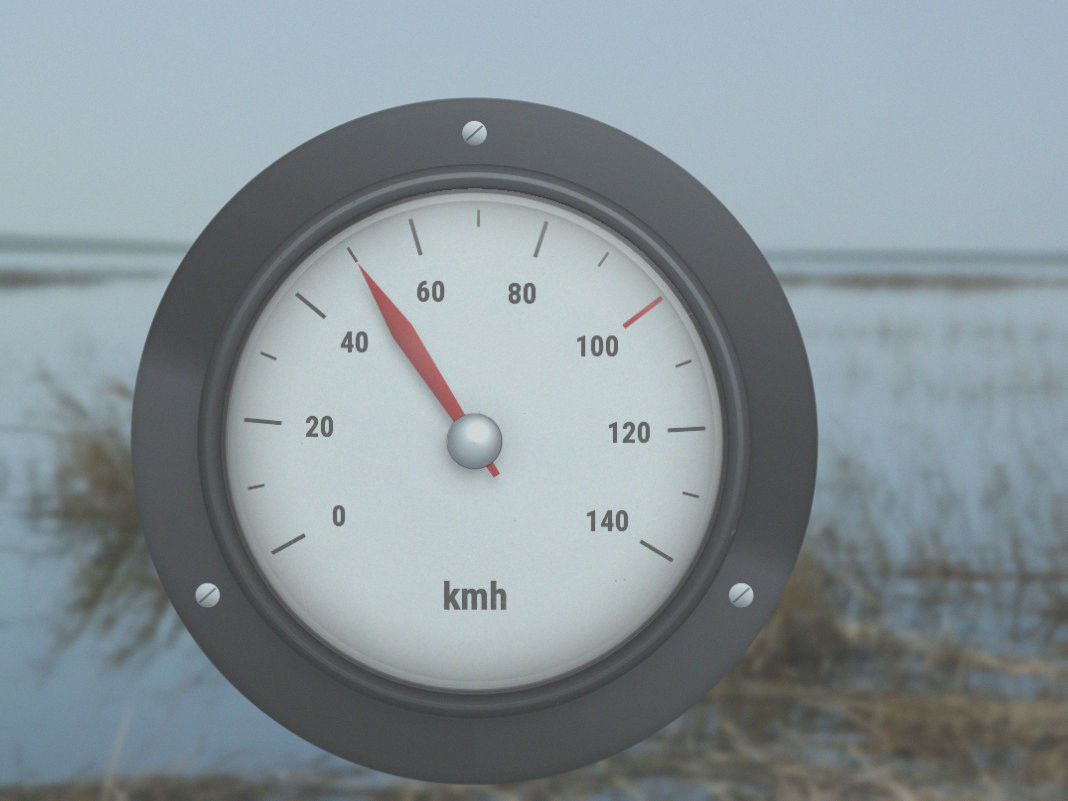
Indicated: 50,km/h
